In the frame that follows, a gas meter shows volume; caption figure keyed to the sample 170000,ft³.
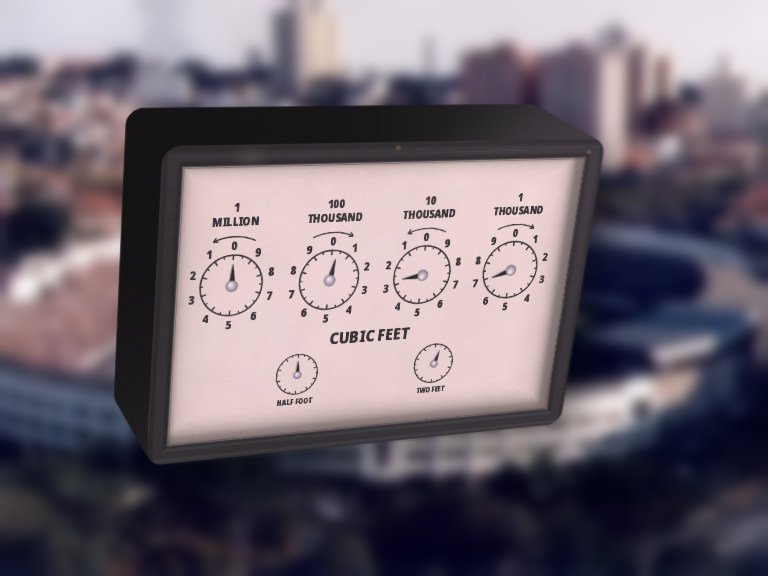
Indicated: 2700,ft³
